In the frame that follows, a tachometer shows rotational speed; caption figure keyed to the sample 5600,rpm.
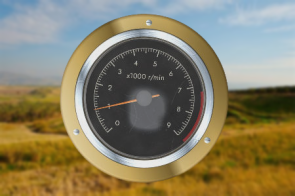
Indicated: 1000,rpm
